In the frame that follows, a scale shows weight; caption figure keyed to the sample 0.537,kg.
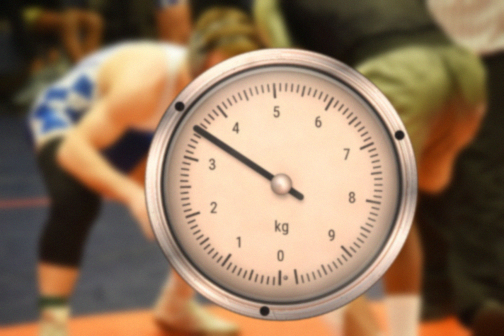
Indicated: 3.5,kg
